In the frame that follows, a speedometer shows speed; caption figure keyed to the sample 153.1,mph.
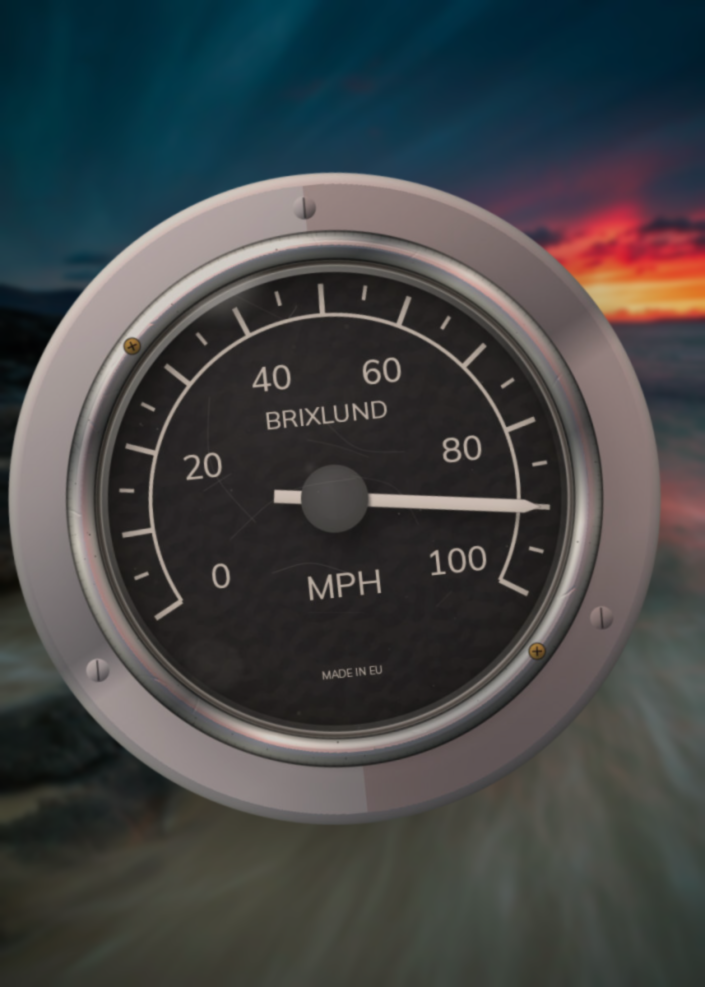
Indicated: 90,mph
